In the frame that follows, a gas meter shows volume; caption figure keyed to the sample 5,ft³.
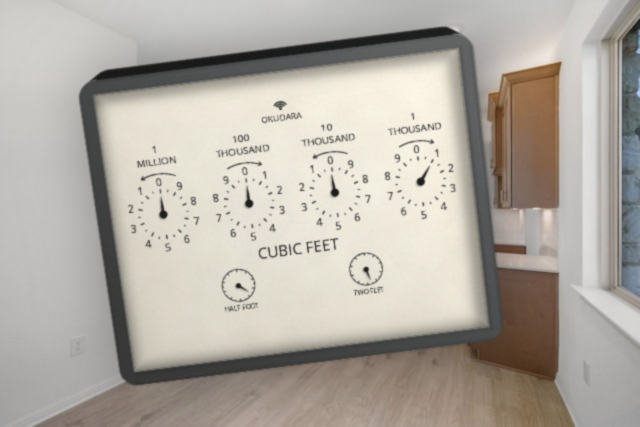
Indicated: 100,ft³
